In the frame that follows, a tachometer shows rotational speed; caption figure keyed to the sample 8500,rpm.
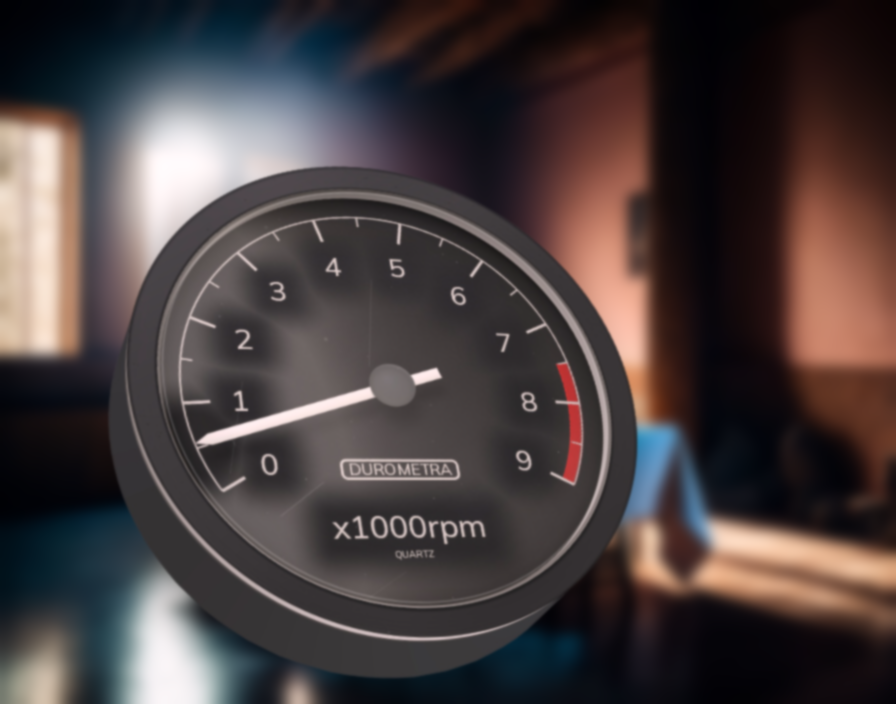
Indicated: 500,rpm
